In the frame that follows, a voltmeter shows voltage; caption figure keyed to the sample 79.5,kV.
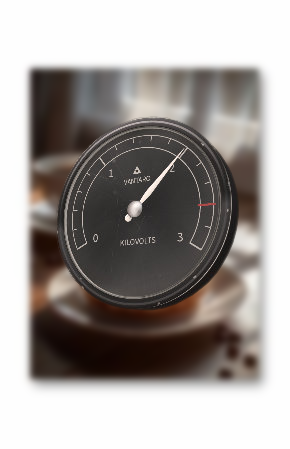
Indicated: 2,kV
